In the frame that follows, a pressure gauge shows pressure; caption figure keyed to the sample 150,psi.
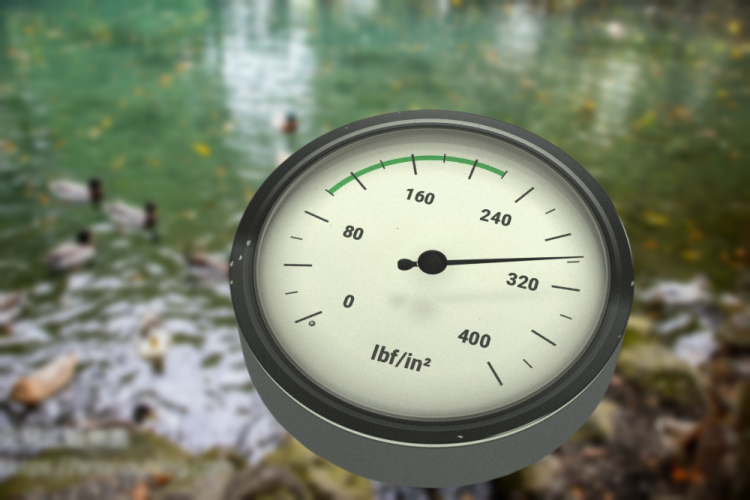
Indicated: 300,psi
